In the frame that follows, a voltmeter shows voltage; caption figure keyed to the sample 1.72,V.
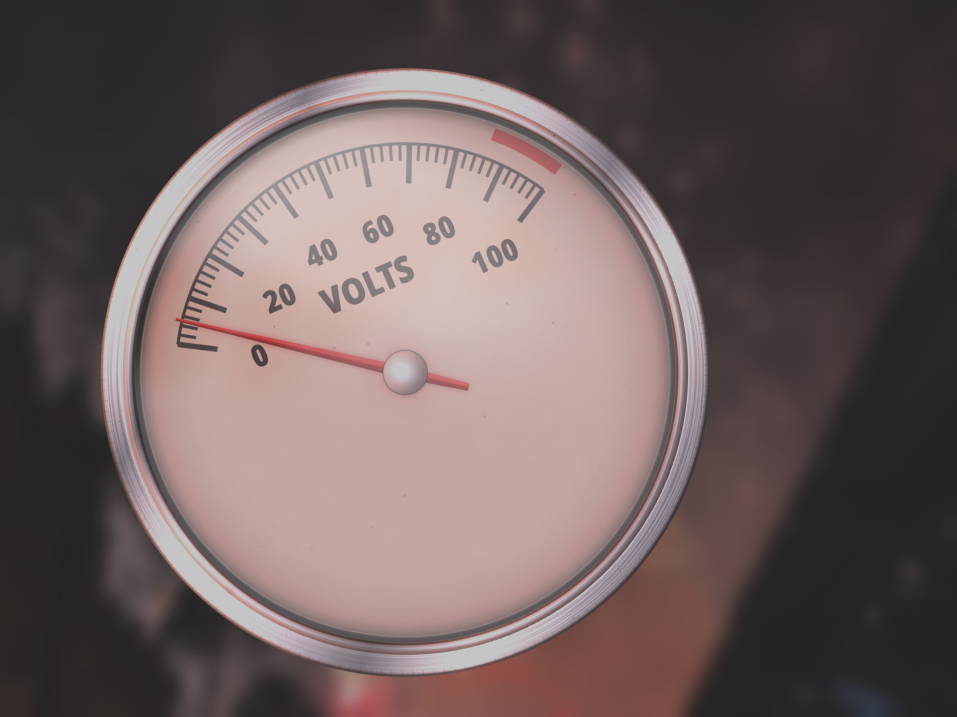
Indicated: 5,V
